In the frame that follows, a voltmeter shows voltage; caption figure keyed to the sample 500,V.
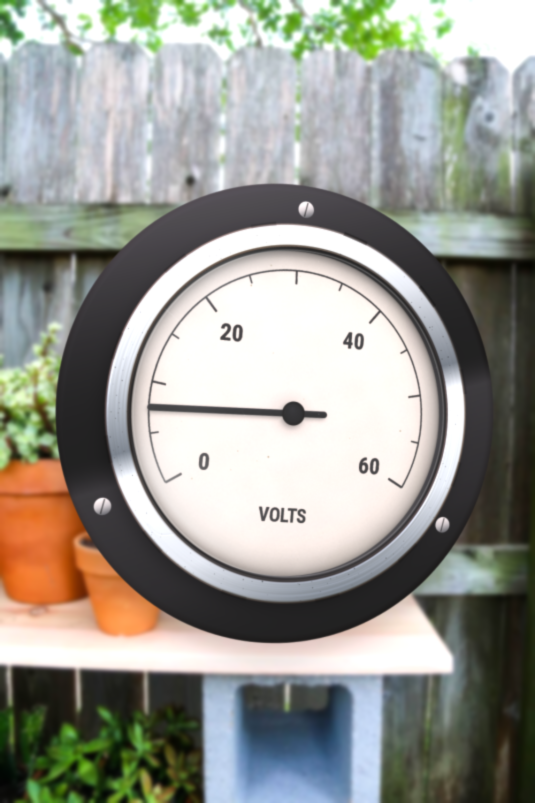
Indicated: 7.5,V
